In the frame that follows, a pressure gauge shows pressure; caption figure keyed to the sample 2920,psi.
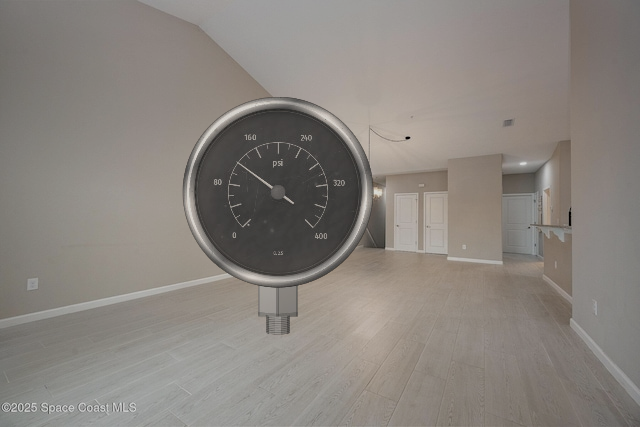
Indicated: 120,psi
